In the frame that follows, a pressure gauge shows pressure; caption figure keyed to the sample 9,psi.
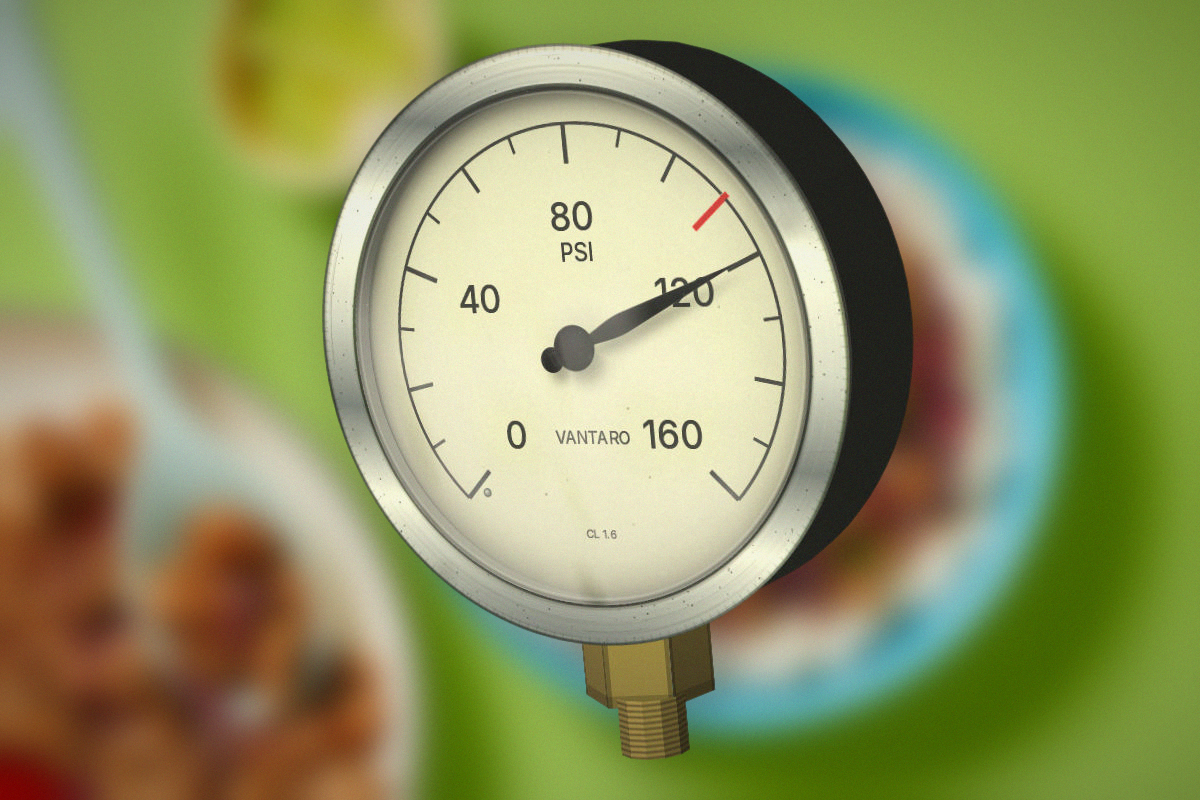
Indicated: 120,psi
